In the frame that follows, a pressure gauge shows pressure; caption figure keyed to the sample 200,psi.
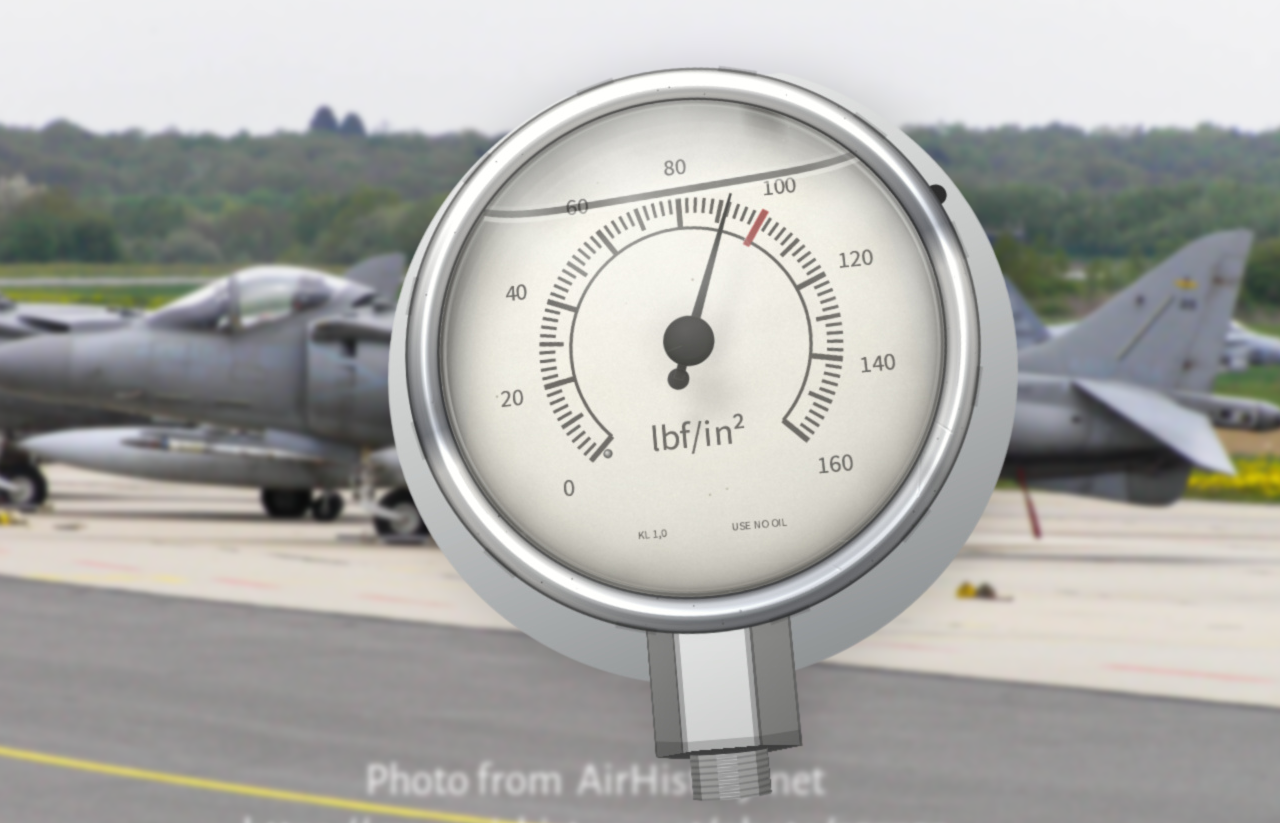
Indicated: 92,psi
